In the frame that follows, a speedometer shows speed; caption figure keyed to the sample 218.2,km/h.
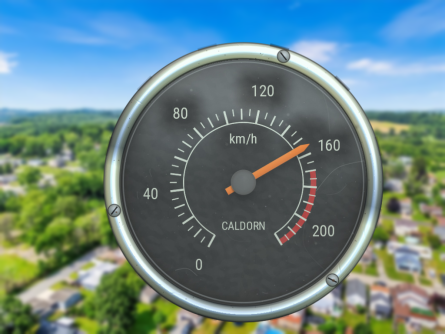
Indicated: 155,km/h
